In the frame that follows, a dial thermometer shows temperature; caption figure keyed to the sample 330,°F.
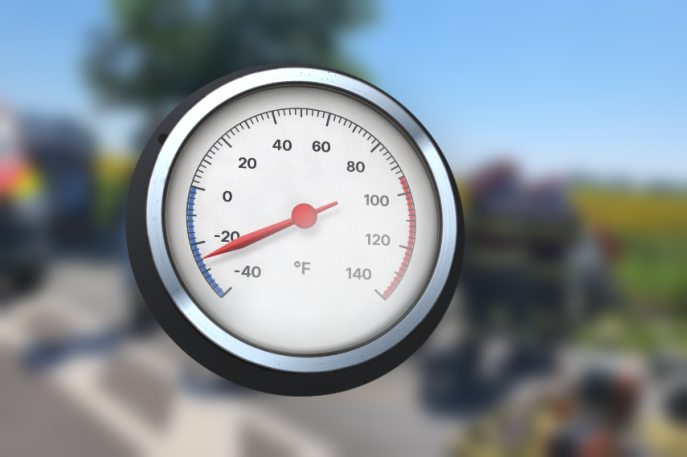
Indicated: -26,°F
